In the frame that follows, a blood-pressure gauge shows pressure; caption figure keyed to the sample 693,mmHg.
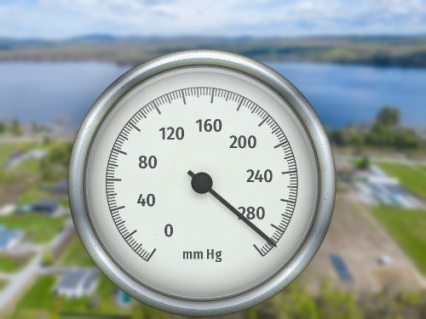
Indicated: 290,mmHg
